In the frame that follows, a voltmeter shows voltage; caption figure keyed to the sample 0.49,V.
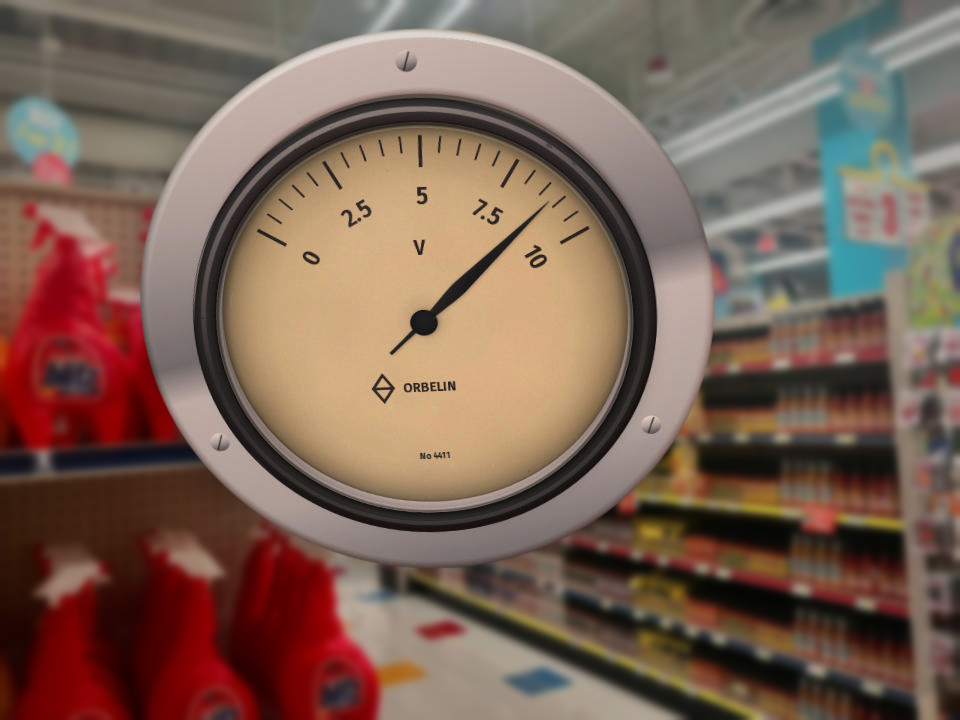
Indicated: 8.75,V
